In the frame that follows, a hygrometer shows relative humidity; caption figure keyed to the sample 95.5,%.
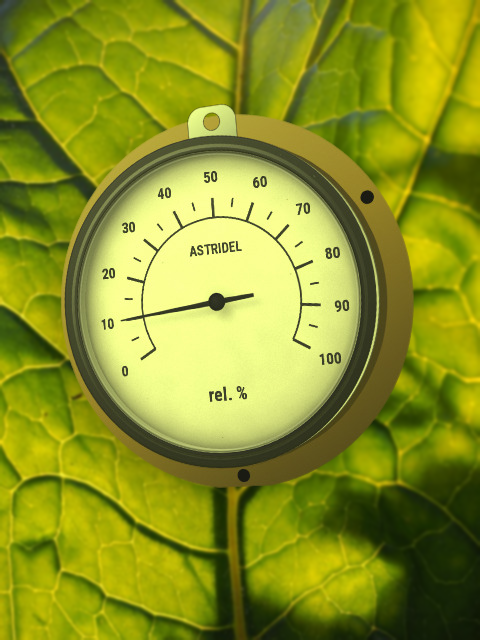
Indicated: 10,%
